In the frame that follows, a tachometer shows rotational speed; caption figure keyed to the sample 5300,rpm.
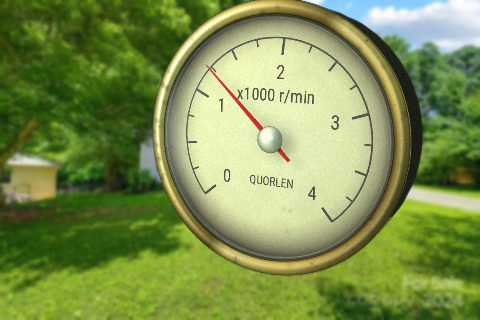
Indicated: 1250,rpm
